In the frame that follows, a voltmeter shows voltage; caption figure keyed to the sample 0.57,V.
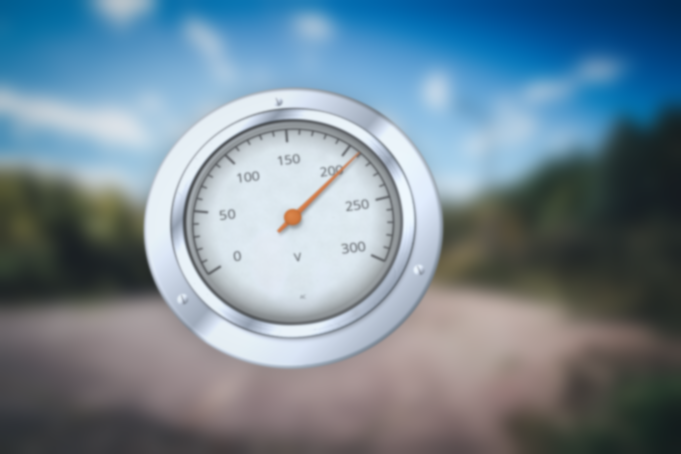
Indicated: 210,V
